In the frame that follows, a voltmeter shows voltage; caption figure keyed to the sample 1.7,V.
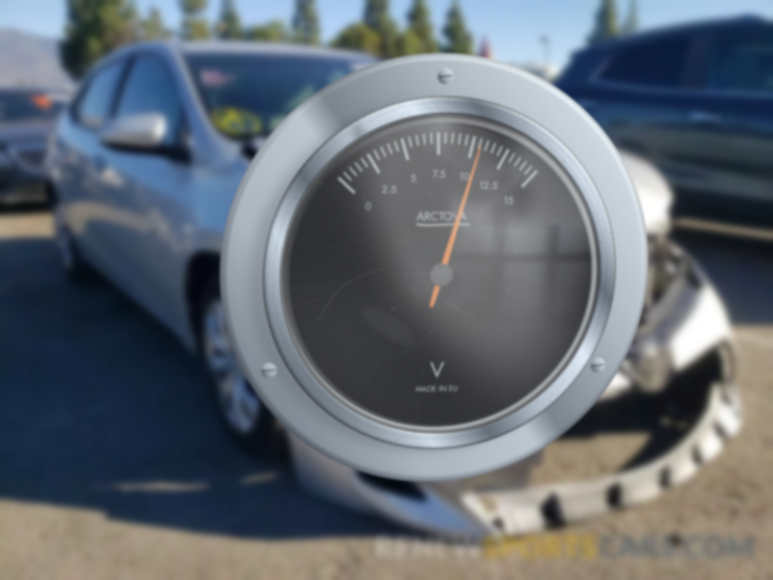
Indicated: 10.5,V
